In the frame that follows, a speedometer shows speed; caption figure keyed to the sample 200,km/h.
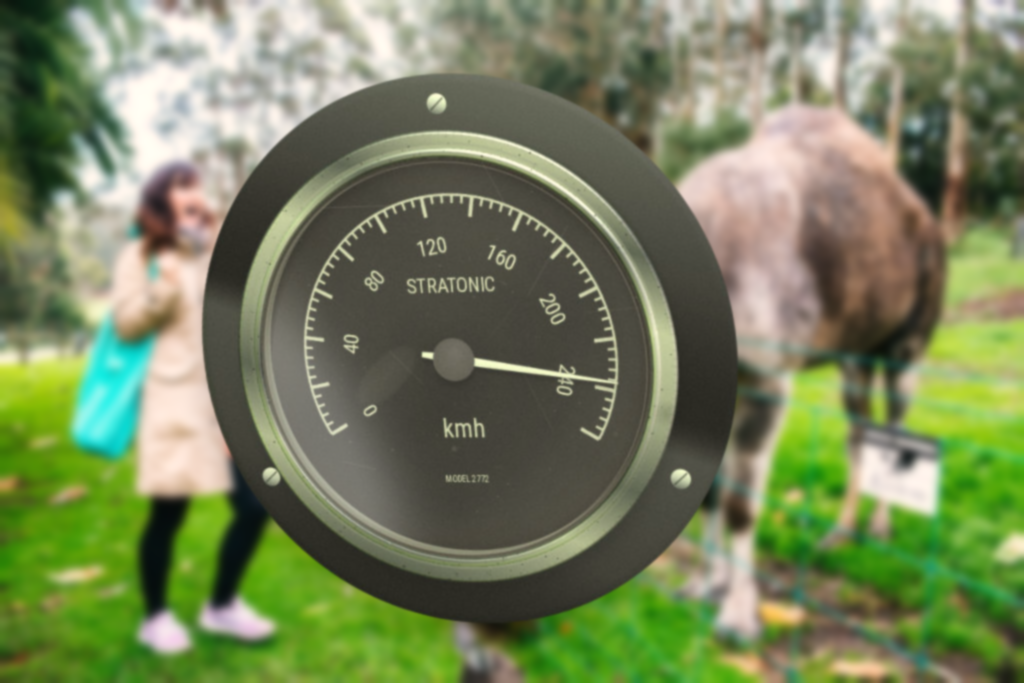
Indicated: 236,km/h
